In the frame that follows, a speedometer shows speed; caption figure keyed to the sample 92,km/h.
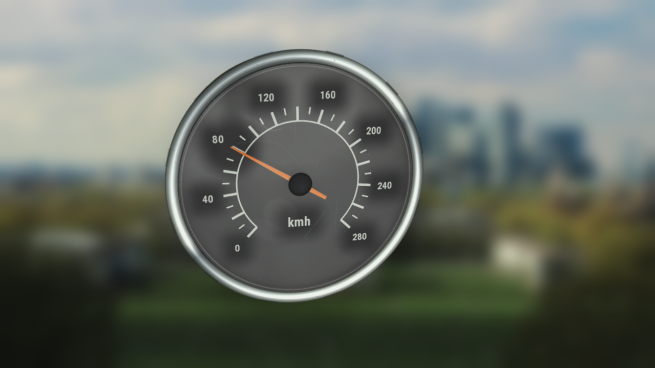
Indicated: 80,km/h
